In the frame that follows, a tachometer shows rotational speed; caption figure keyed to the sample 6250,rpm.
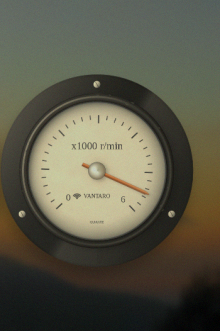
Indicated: 5500,rpm
